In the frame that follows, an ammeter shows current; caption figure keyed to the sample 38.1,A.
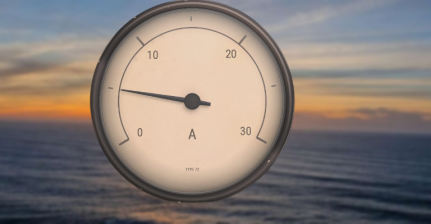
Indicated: 5,A
